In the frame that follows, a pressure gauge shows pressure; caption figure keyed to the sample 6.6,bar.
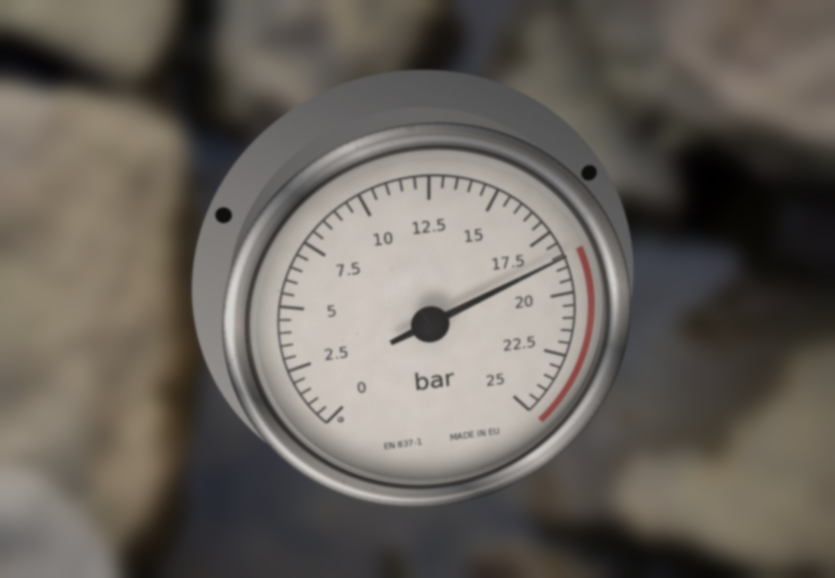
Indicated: 18.5,bar
